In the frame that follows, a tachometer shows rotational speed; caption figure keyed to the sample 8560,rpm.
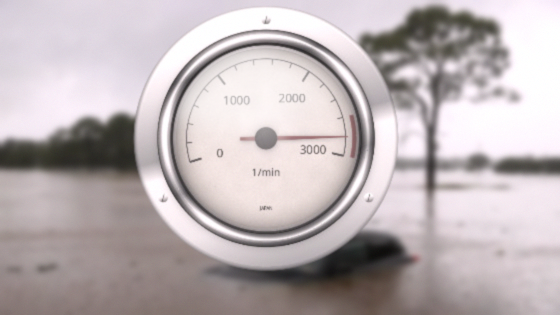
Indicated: 2800,rpm
